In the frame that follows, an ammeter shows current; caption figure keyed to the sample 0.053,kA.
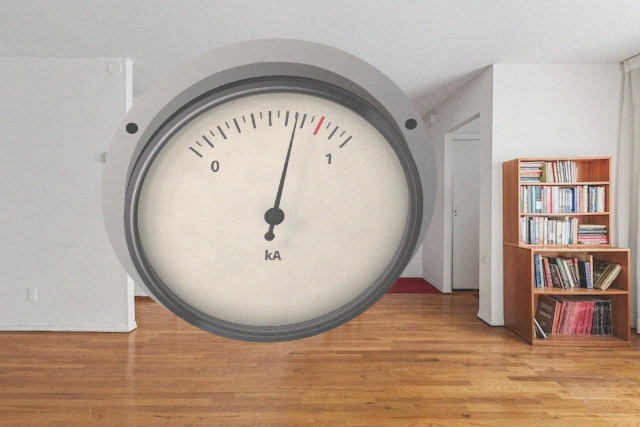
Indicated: 0.65,kA
